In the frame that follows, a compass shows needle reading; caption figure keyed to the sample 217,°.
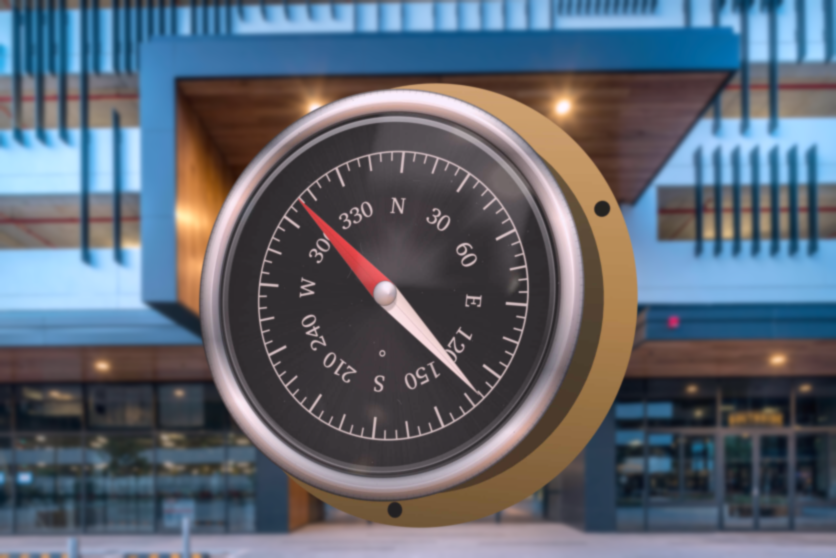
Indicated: 310,°
